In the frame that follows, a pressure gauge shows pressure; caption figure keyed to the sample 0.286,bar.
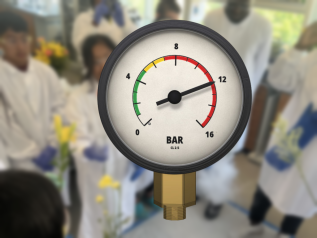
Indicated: 12,bar
